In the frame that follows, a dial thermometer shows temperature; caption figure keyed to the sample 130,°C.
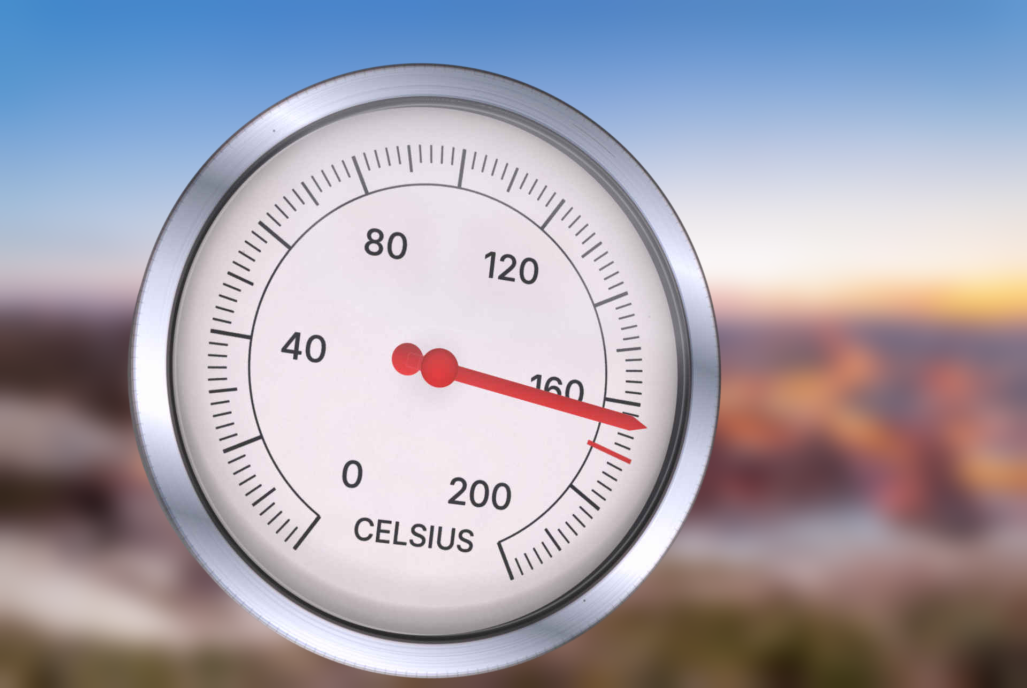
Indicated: 164,°C
